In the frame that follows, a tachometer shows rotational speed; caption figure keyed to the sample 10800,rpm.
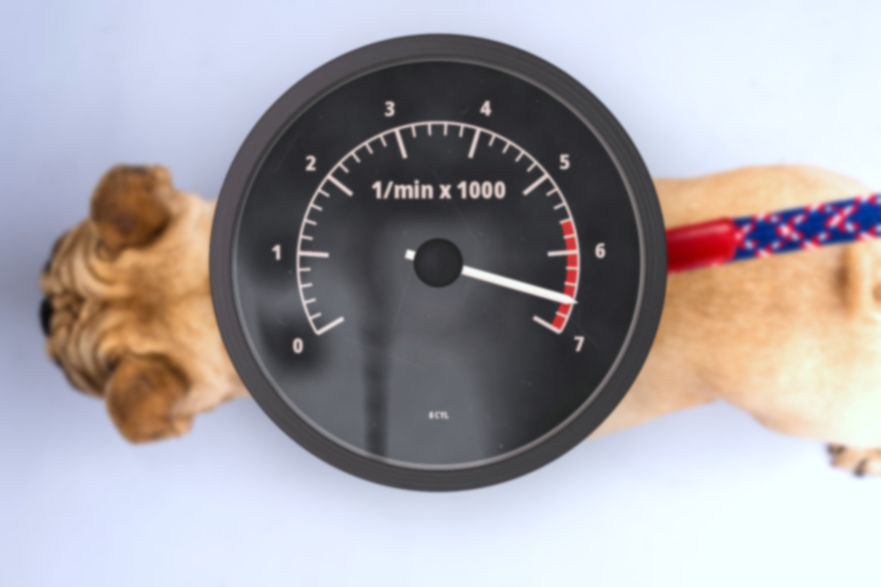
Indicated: 6600,rpm
